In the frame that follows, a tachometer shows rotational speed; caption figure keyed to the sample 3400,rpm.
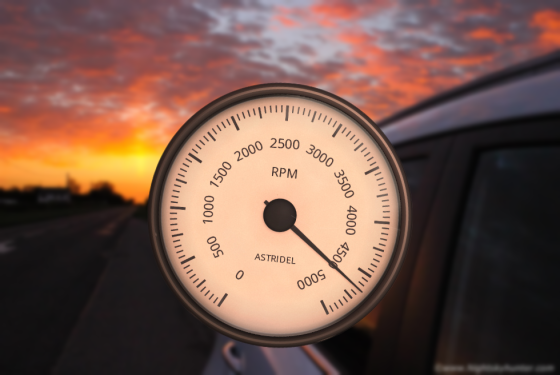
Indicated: 4650,rpm
